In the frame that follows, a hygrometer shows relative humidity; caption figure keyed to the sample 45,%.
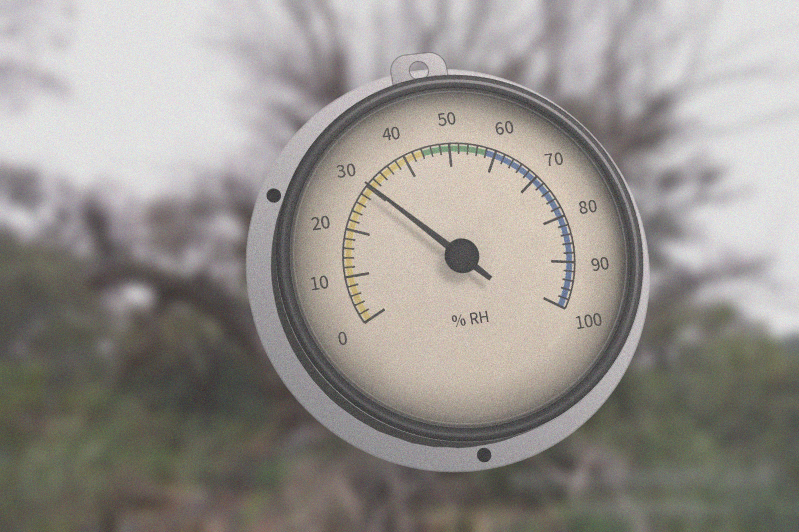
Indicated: 30,%
